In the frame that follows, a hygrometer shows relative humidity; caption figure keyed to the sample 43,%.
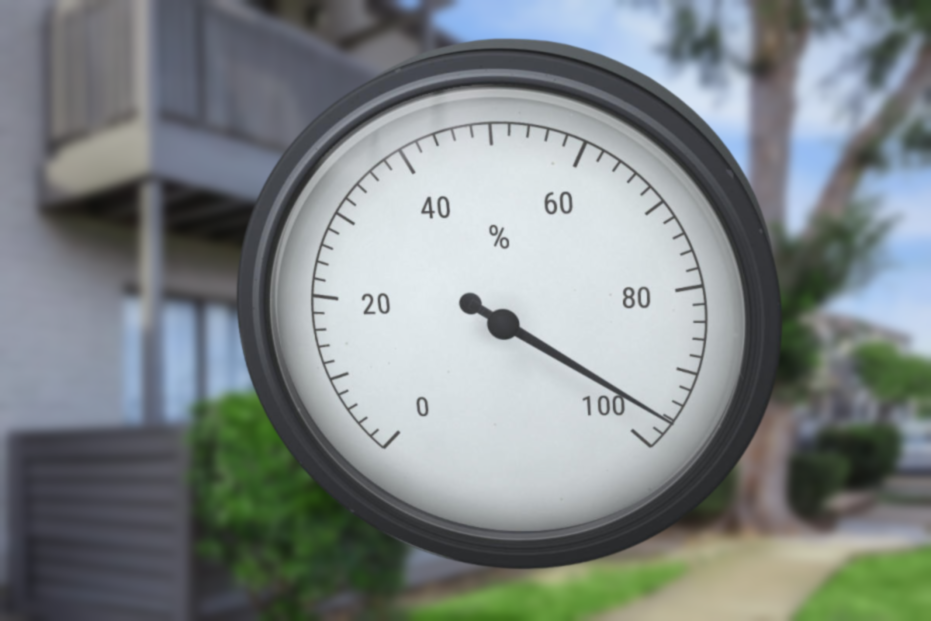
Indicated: 96,%
